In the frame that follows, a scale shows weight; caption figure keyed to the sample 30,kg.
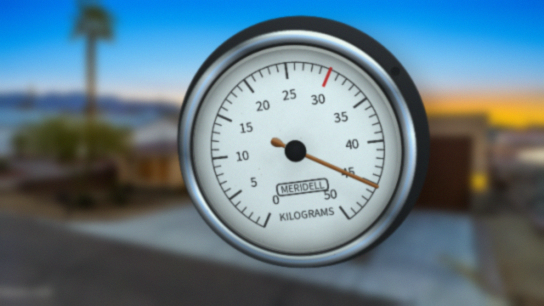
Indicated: 45,kg
